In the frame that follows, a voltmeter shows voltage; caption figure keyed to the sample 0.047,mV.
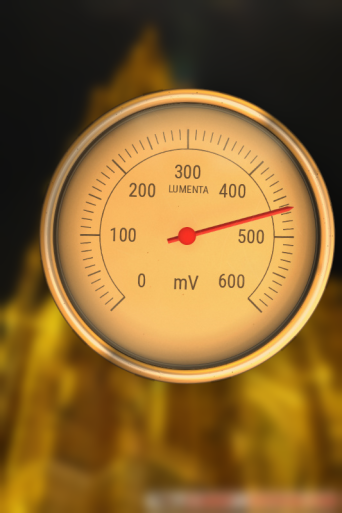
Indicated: 465,mV
